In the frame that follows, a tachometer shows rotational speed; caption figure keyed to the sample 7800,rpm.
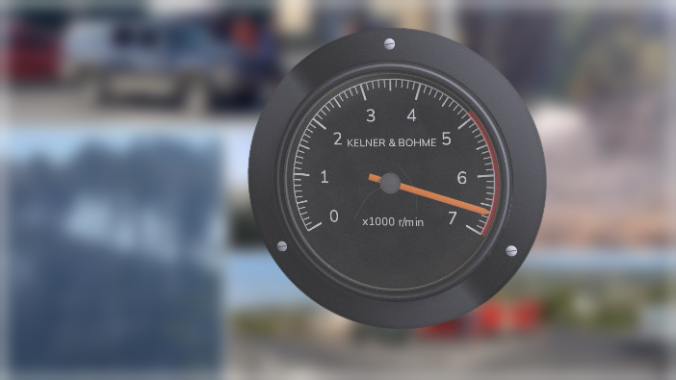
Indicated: 6600,rpm
